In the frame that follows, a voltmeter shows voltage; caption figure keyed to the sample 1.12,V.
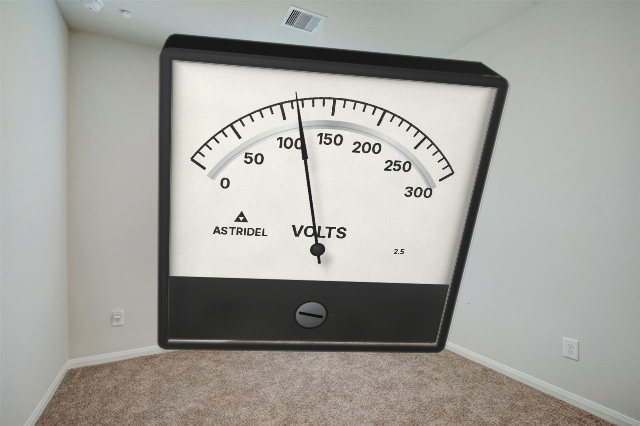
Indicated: 115,V
